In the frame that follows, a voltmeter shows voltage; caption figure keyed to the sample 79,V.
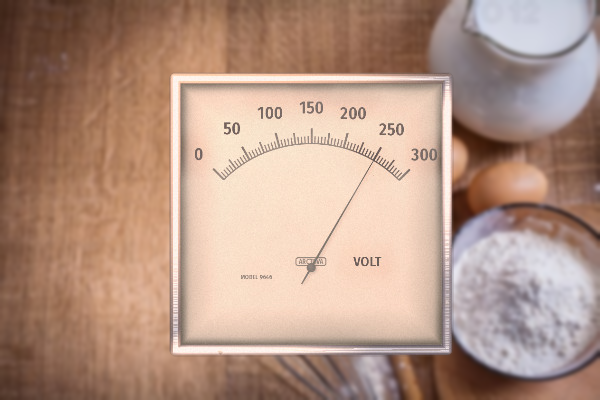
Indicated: 250,V
